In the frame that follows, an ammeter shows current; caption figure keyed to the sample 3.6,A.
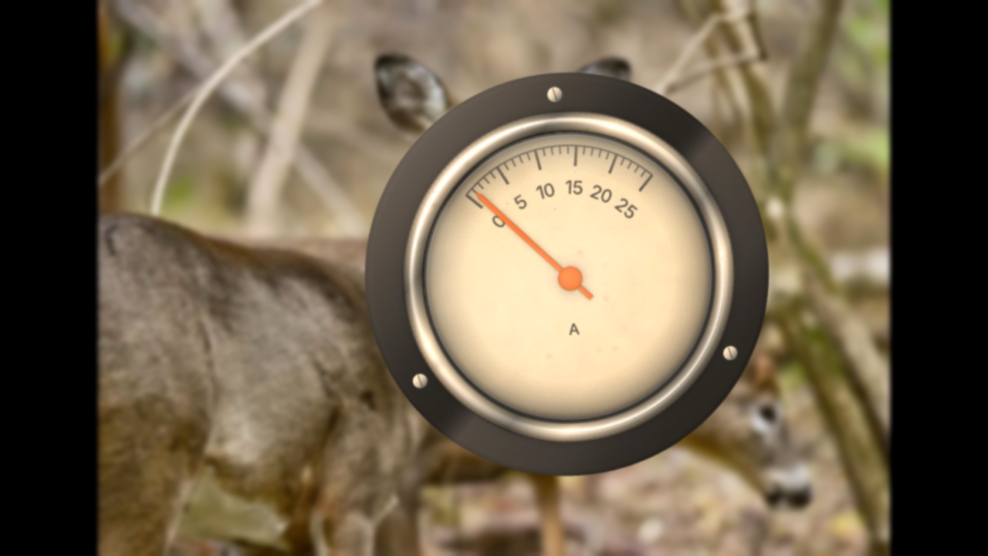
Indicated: 1,A
